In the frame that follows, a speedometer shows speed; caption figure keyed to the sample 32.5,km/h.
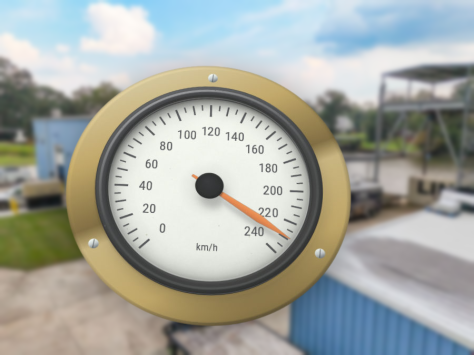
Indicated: 230,km/h
